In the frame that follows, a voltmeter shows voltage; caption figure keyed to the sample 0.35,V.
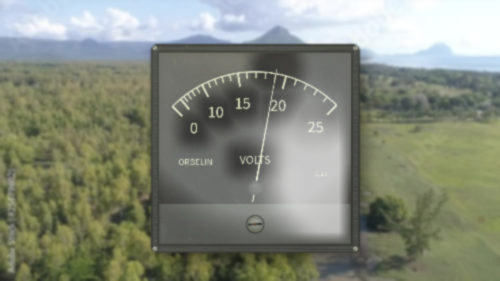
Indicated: 19,V
